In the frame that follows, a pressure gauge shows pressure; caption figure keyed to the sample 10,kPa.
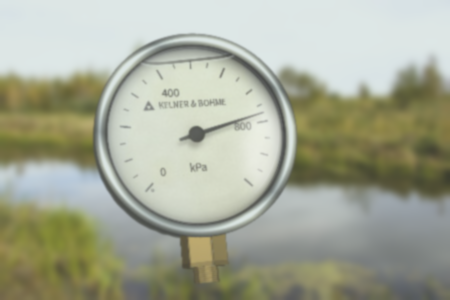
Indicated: 775,kPa
